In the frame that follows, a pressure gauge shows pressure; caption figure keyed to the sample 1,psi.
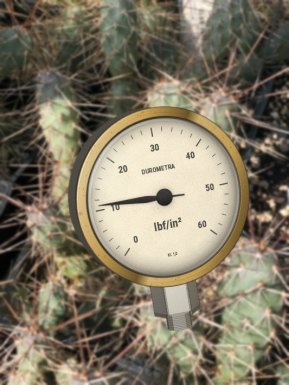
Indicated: 11,psi
